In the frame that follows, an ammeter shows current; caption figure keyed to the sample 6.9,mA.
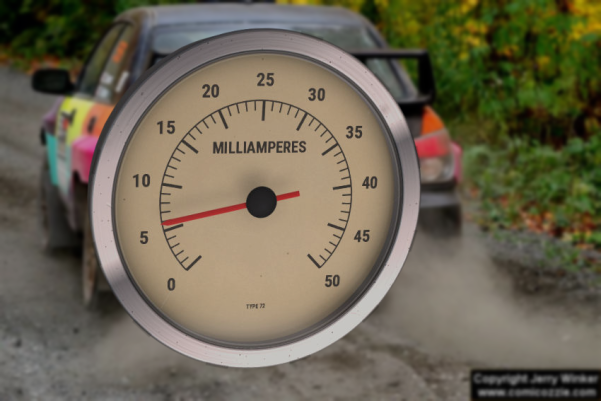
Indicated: 6,mA
